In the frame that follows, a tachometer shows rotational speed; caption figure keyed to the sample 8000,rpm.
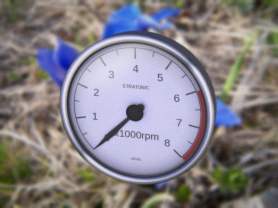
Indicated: 0,rpm
